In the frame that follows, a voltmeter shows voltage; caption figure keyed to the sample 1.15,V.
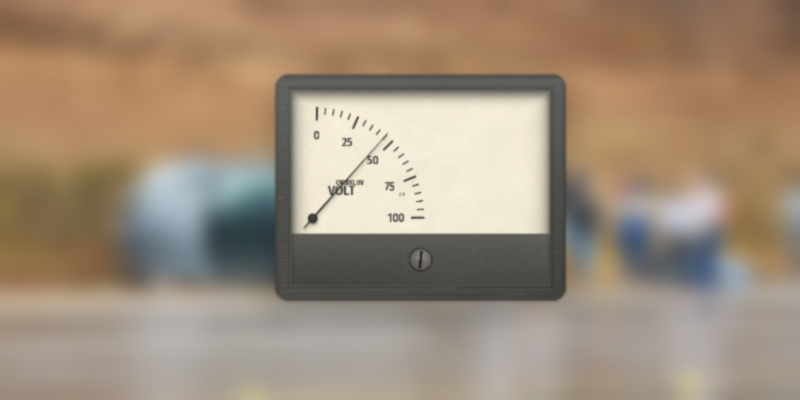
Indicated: 45,V
